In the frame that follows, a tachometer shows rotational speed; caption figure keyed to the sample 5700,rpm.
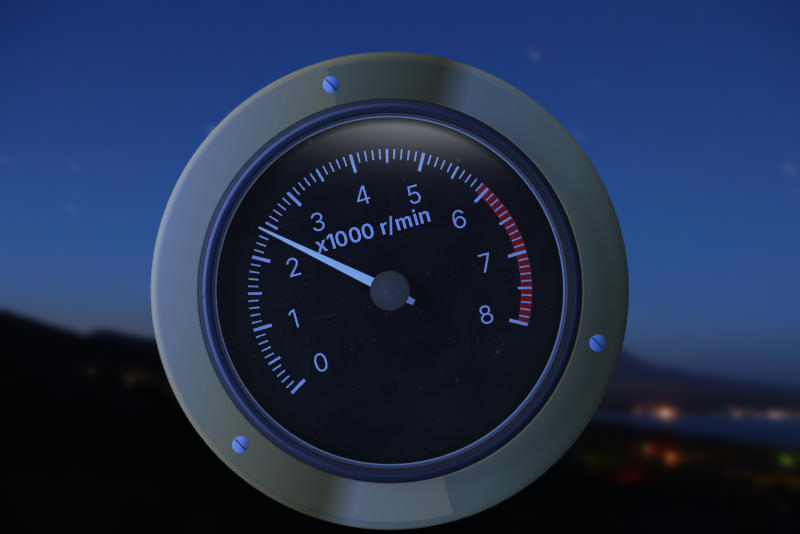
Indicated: 2400,rpm
